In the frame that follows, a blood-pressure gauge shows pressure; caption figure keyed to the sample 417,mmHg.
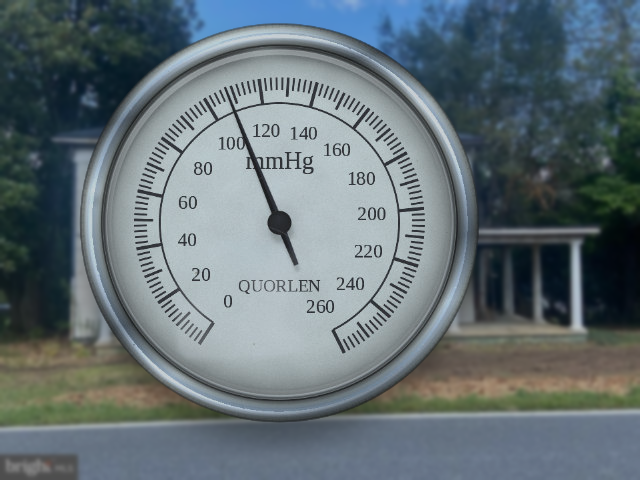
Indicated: 108,mmHg
